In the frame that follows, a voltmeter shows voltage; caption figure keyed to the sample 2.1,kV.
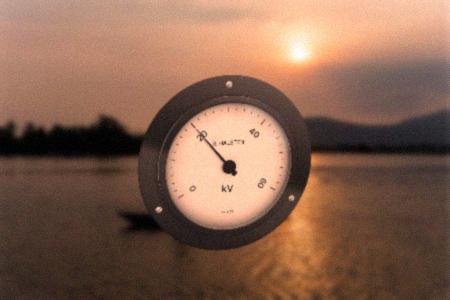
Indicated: 20,kV
